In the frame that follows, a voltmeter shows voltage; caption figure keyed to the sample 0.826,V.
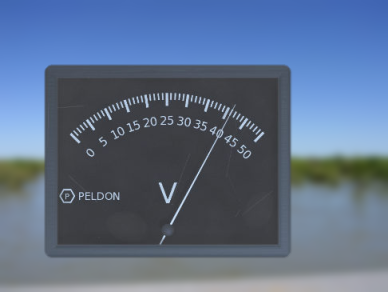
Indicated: 41,V
